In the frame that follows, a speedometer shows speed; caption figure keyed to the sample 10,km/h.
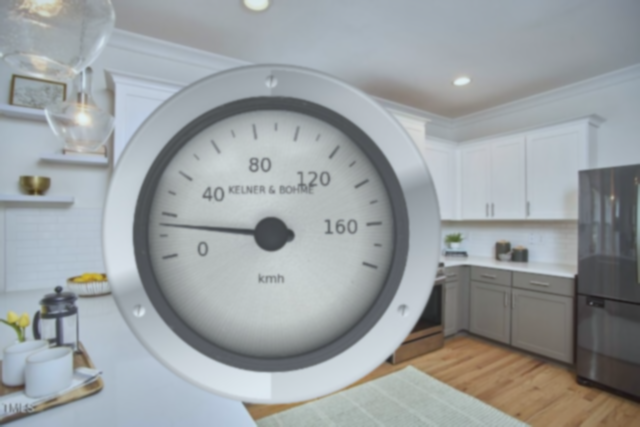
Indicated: 15,km/h
